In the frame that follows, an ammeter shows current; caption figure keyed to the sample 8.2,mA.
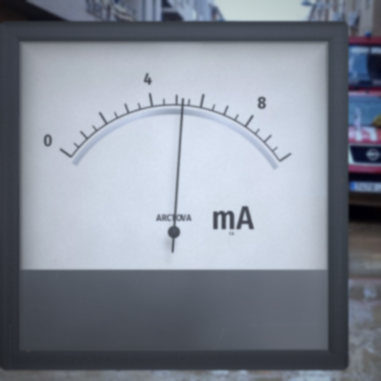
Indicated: 5.25,mA
